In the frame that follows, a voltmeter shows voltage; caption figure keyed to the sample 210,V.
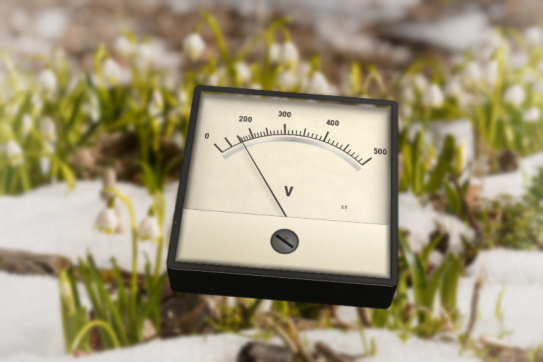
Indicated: 150,V
